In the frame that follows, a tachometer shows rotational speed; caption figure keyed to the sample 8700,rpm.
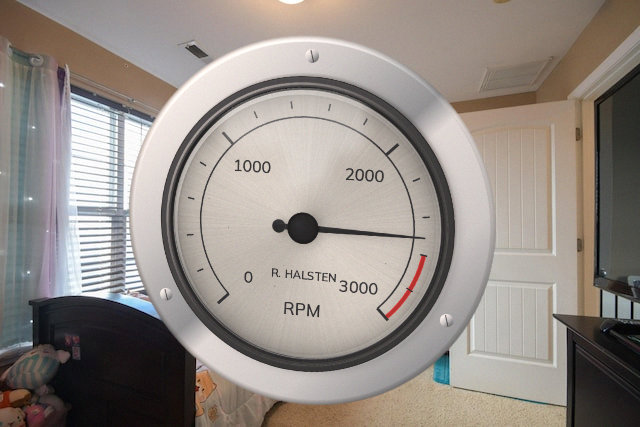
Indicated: 2500,rpm
